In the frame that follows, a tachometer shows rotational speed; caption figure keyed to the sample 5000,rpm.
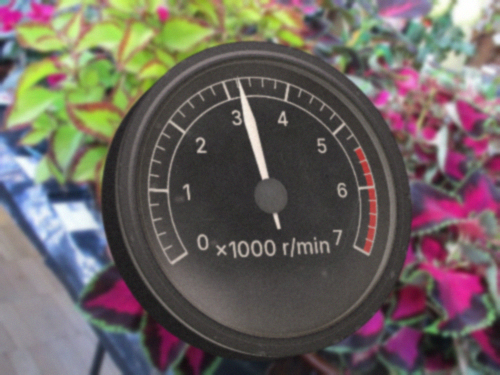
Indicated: 3200,rpm
